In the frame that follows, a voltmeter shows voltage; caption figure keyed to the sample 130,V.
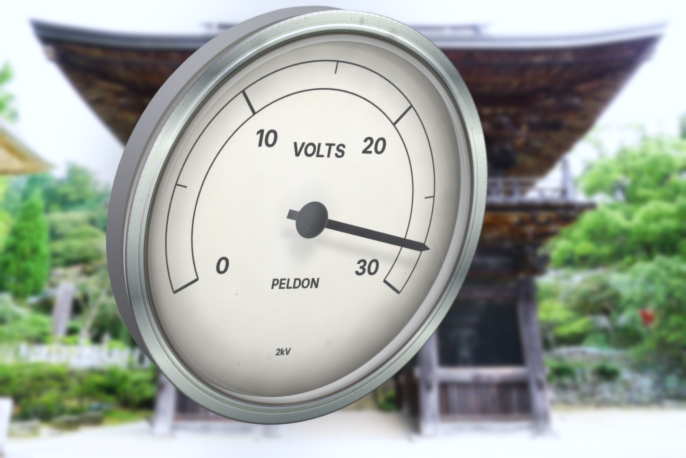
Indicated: 27.5,V
